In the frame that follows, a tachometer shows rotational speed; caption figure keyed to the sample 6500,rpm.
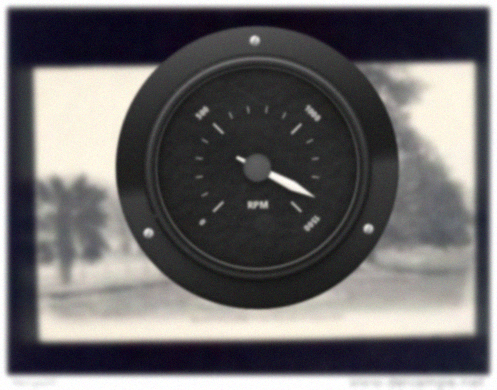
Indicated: 1400,rpm
